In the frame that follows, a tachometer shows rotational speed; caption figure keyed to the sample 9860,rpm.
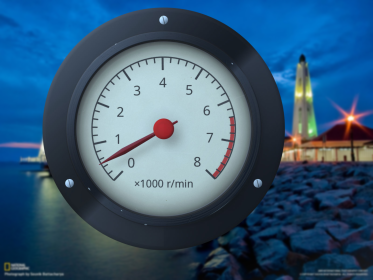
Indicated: 500,rpm
